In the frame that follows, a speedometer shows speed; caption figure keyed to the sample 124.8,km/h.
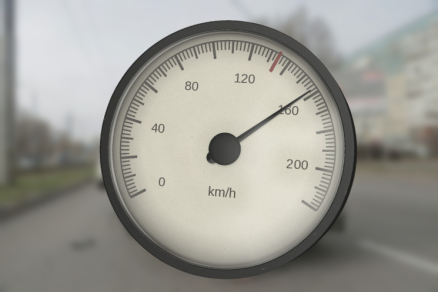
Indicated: 158,km/h
